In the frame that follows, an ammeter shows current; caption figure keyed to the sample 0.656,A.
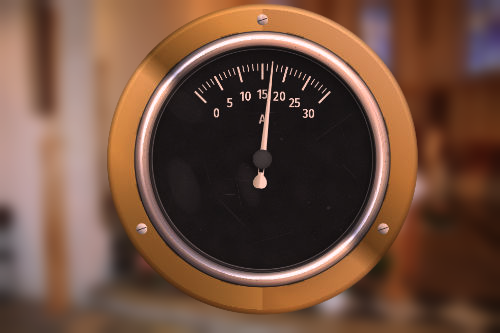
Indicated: 17,A
